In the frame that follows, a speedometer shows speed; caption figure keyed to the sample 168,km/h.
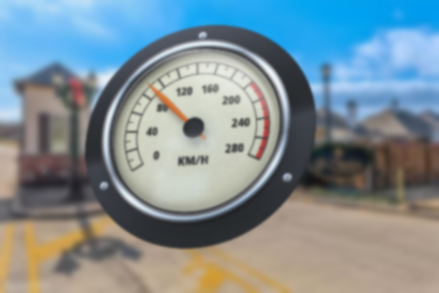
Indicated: 90,km/h
